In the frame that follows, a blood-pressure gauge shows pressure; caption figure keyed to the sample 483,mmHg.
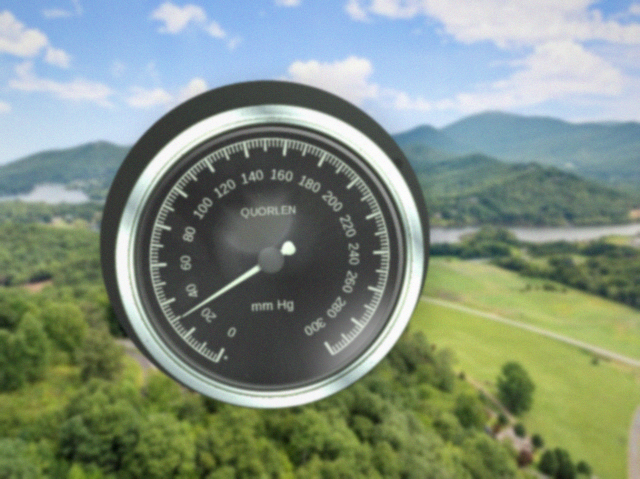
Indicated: 30,mmHg
